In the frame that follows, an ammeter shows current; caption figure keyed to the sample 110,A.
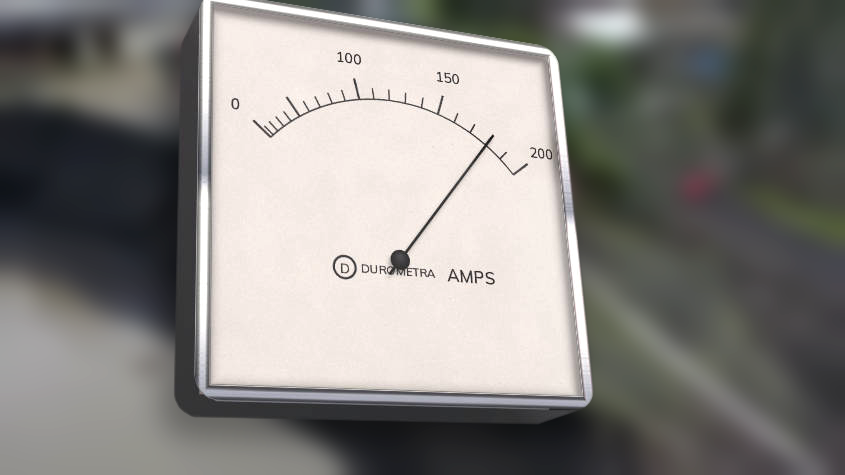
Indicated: 180,A
